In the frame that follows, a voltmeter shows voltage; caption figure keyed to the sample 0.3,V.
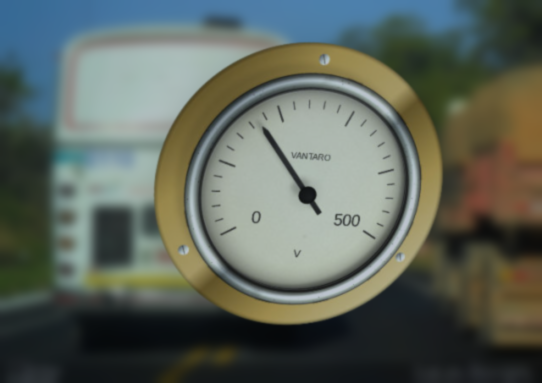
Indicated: 170,V
